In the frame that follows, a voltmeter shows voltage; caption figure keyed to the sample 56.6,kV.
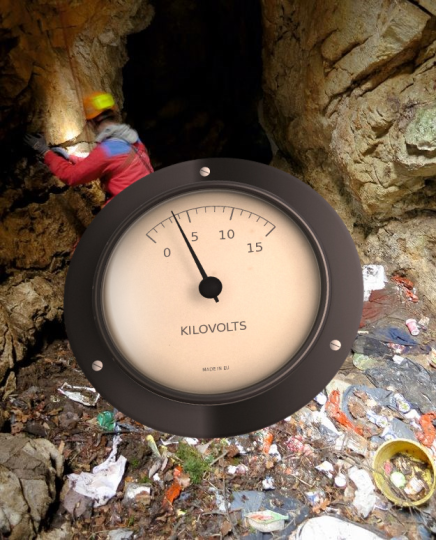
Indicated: 3.5,kV
